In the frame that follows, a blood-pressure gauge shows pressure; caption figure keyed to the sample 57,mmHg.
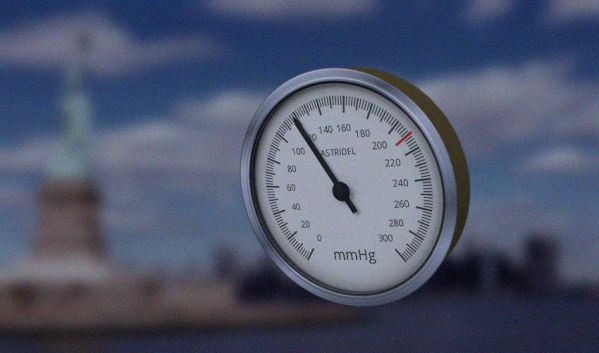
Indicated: 120,mmHg
